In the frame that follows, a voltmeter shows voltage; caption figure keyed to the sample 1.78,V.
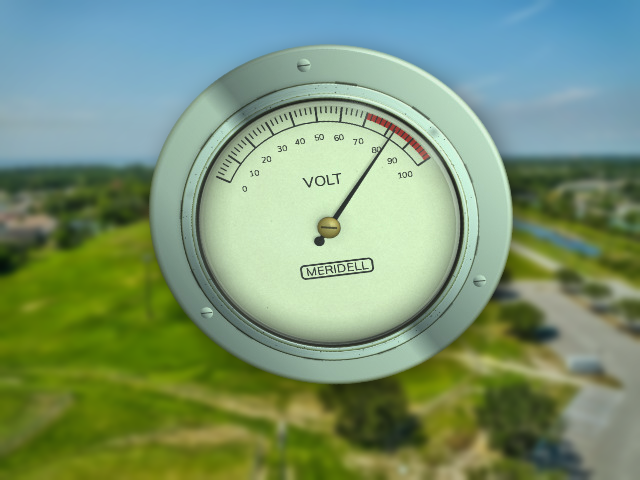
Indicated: 82,V
